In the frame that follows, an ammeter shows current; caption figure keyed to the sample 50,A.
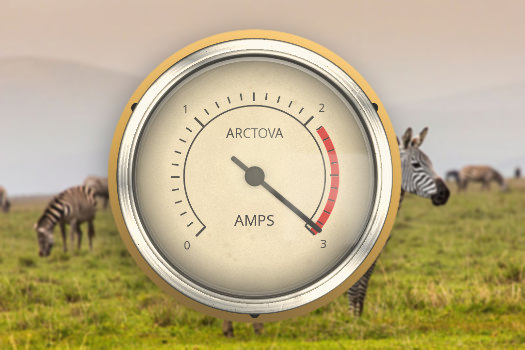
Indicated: 2.95,A
